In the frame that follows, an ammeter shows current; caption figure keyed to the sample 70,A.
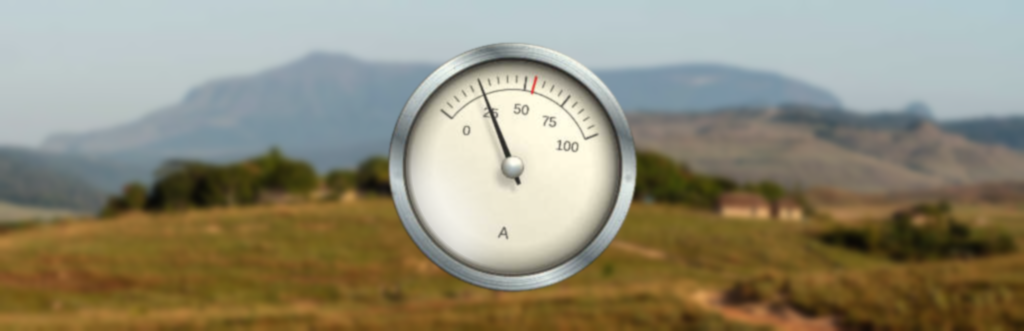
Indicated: 25,A
